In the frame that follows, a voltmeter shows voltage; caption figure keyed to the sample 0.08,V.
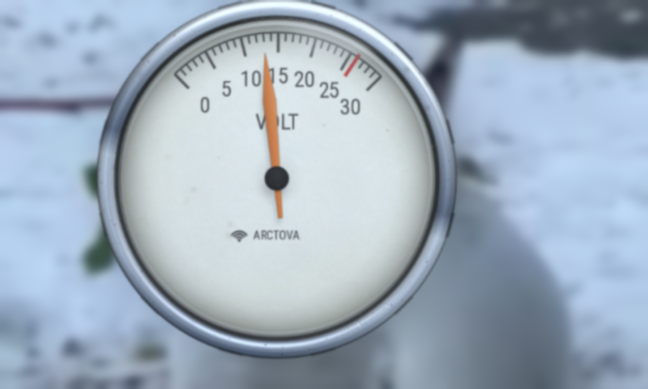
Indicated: 13,V
